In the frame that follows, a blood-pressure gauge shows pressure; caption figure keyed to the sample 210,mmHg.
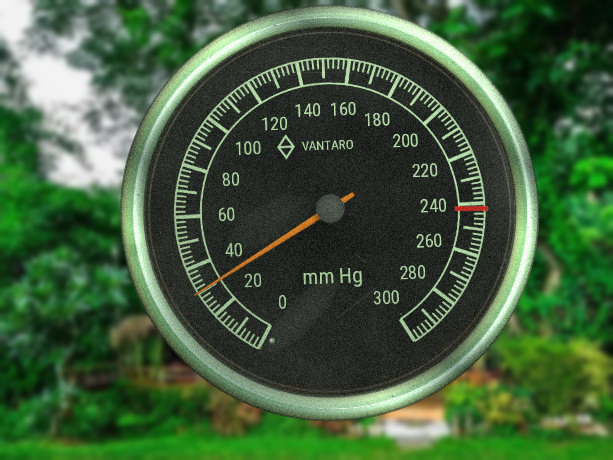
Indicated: 30,mmHg
